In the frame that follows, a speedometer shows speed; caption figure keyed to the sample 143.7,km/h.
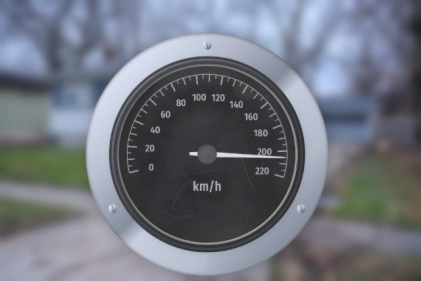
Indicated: 205,km/h
